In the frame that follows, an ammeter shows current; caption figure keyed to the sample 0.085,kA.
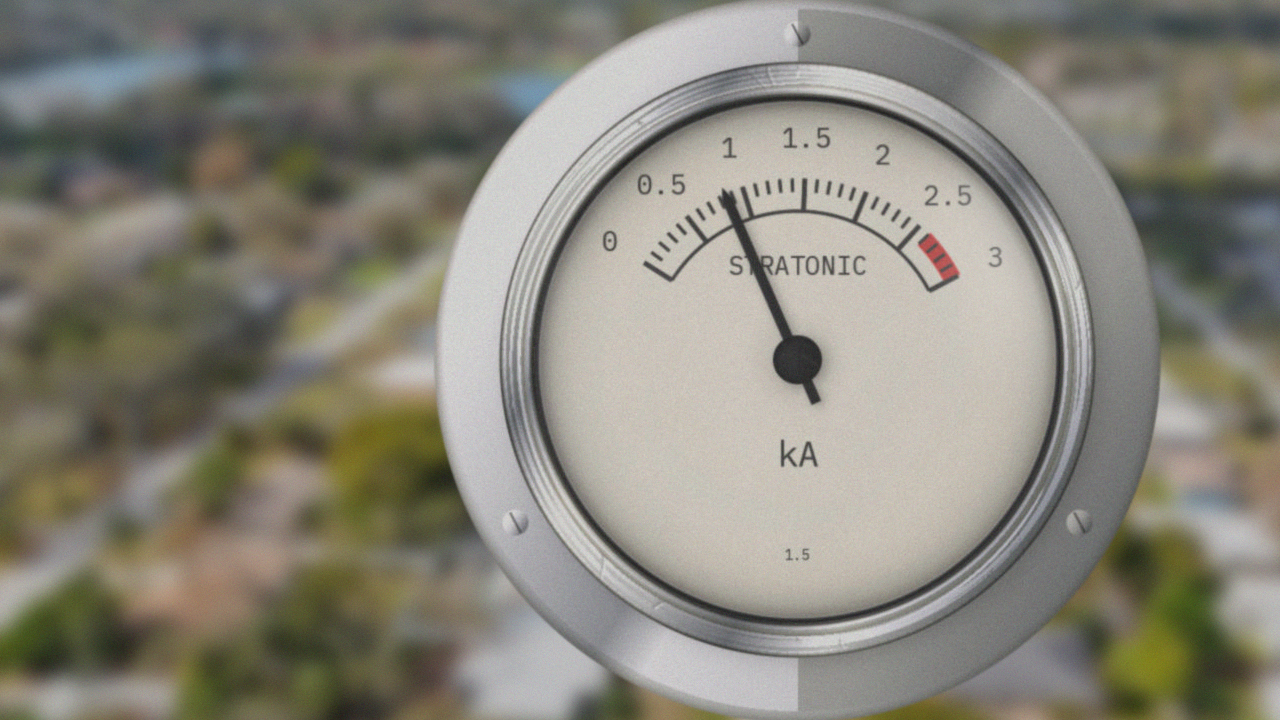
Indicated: 0.85,kA
